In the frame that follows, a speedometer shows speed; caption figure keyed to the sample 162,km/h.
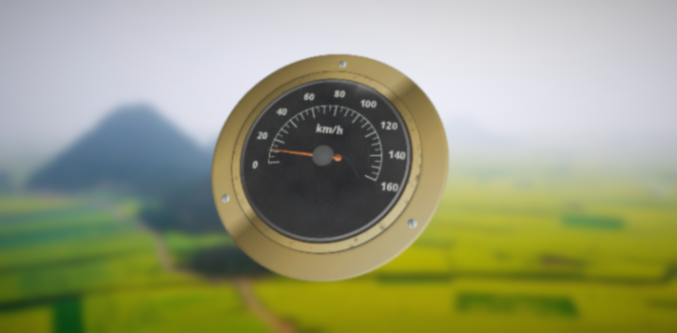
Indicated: 10,km/h
